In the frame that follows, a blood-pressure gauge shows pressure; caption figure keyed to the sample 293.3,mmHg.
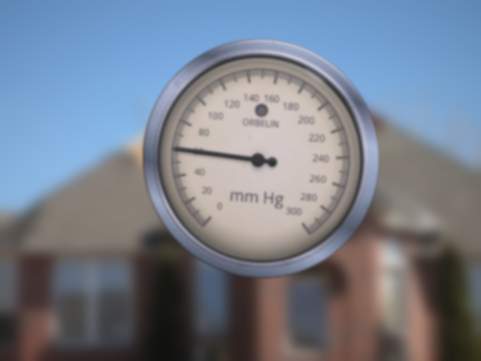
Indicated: 60,mmHg
